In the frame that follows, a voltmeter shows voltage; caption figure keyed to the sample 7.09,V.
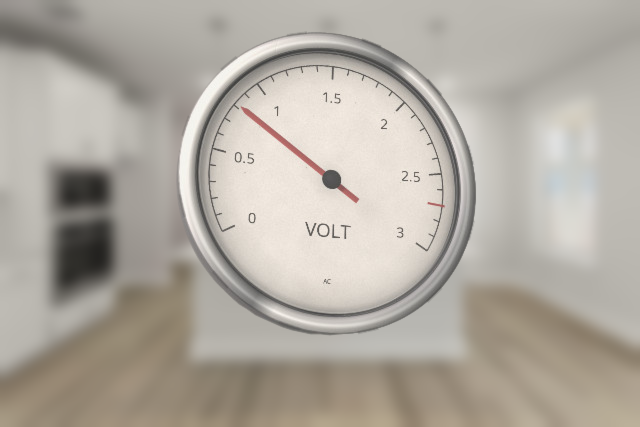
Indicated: 0.8,V
